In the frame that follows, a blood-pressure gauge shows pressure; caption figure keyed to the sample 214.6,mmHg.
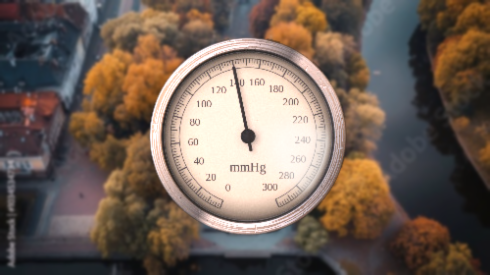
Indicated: 140,mmHg
